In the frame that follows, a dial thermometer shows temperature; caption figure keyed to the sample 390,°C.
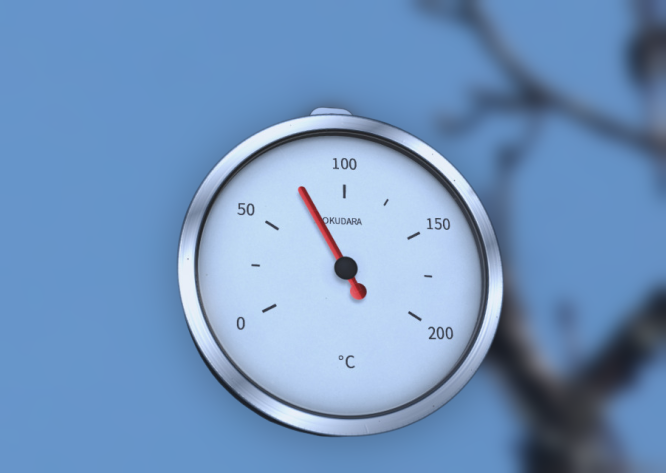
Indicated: 75,°C
